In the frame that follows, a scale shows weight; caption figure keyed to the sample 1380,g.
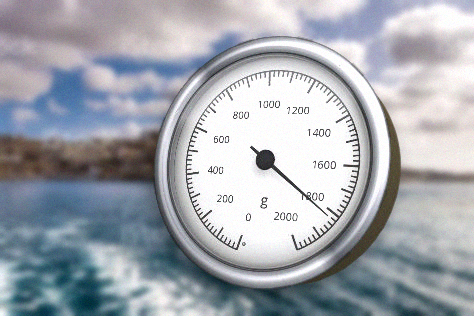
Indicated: 1820,g
